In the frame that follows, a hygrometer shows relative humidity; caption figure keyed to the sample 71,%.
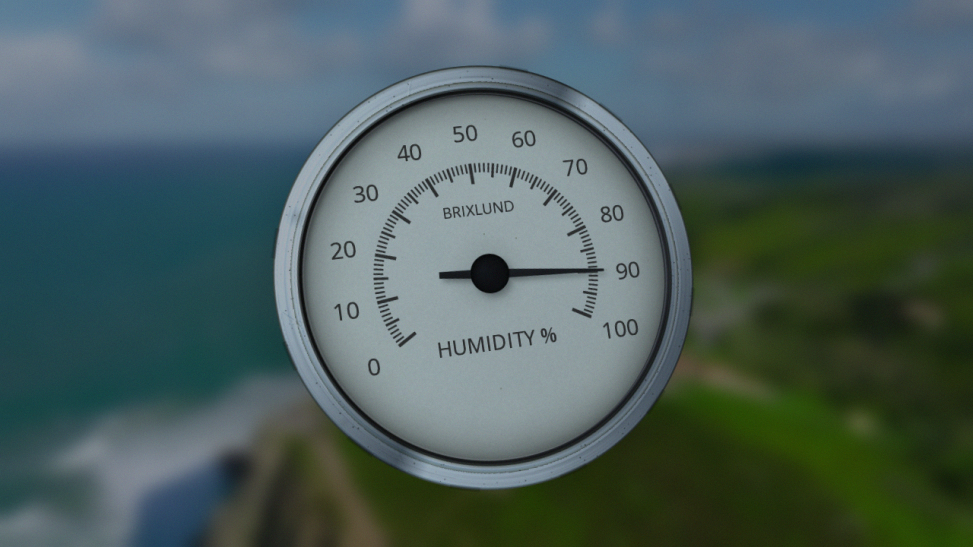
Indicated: 90,%
